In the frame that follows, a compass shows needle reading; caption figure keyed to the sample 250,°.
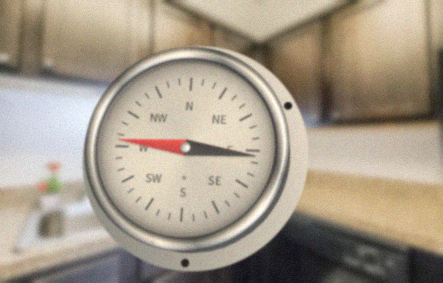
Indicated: 275,°
